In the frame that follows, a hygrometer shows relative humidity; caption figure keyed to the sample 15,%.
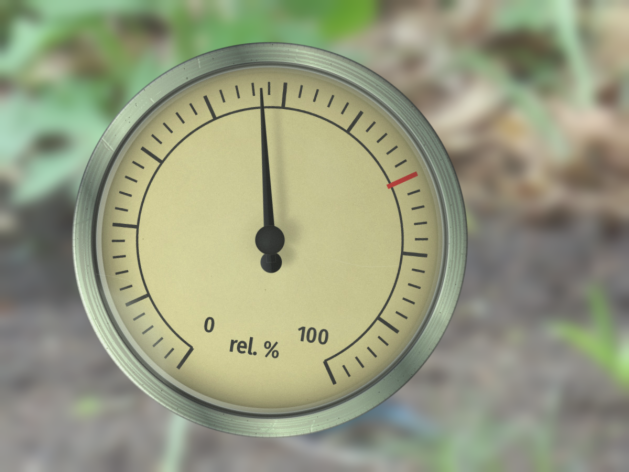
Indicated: 47,%
